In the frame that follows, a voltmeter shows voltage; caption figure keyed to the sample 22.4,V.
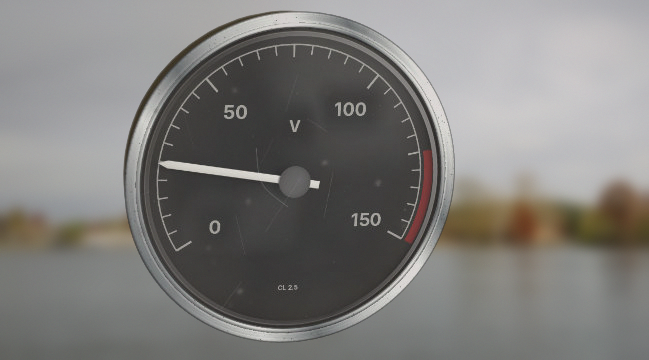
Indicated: 25,V
